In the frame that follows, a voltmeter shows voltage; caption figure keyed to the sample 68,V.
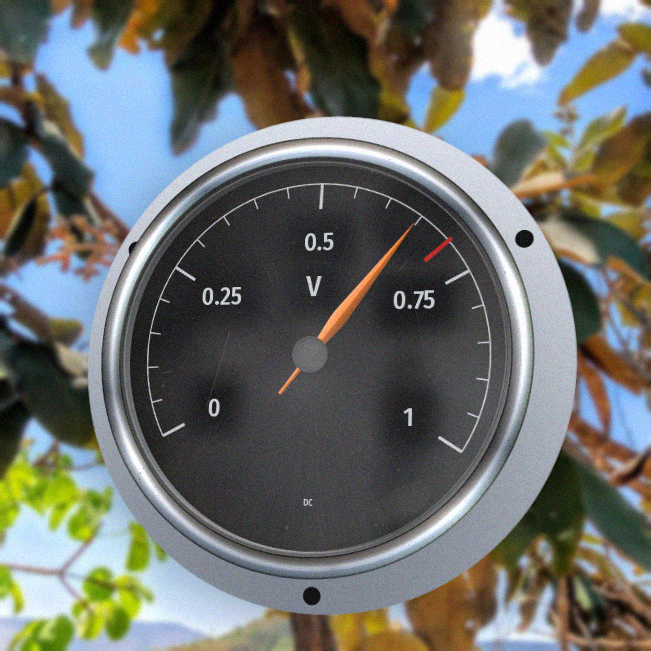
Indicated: 0.65,V
